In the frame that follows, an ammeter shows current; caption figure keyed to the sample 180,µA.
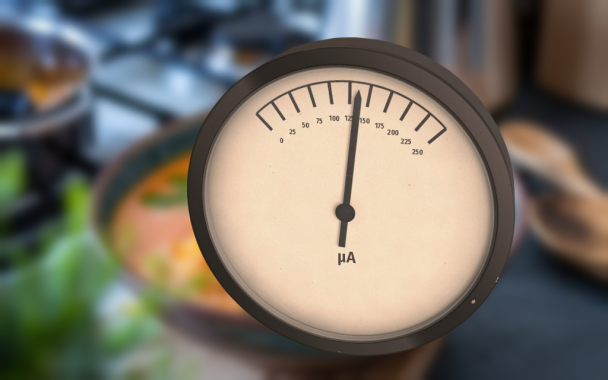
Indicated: 137.5,µA
